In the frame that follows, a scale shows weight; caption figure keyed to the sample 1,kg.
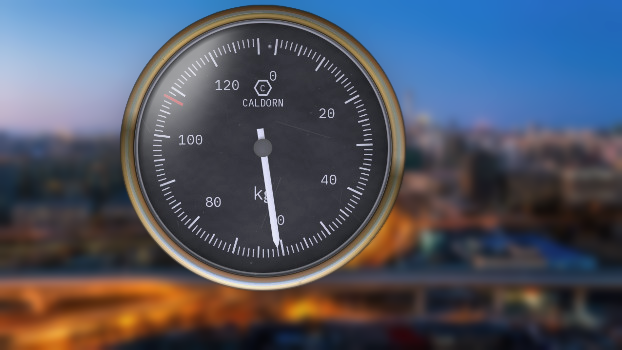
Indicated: 61,kg
